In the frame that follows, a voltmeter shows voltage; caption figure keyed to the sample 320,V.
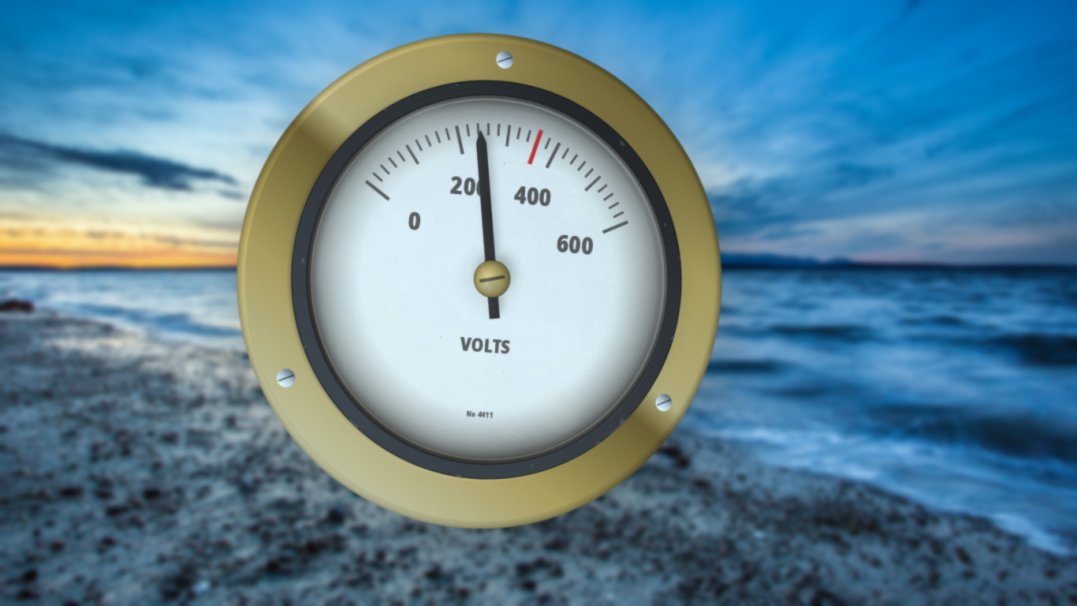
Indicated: 240,V
